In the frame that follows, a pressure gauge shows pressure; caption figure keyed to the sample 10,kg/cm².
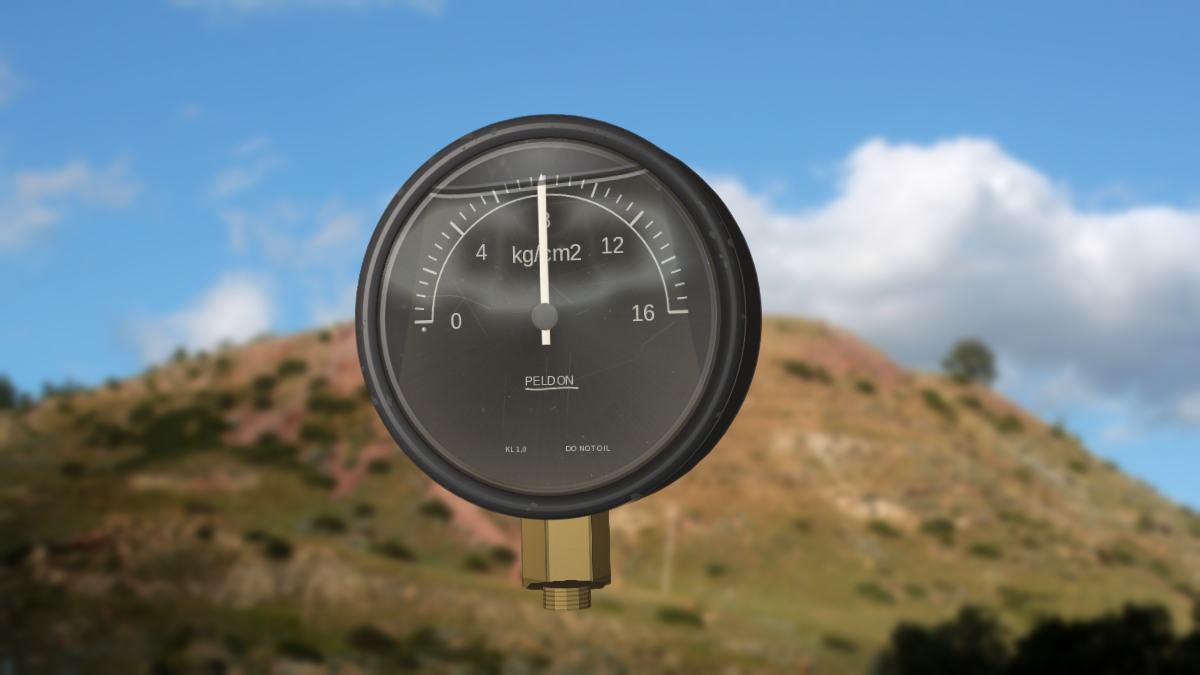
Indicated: 8,kg/cm²
